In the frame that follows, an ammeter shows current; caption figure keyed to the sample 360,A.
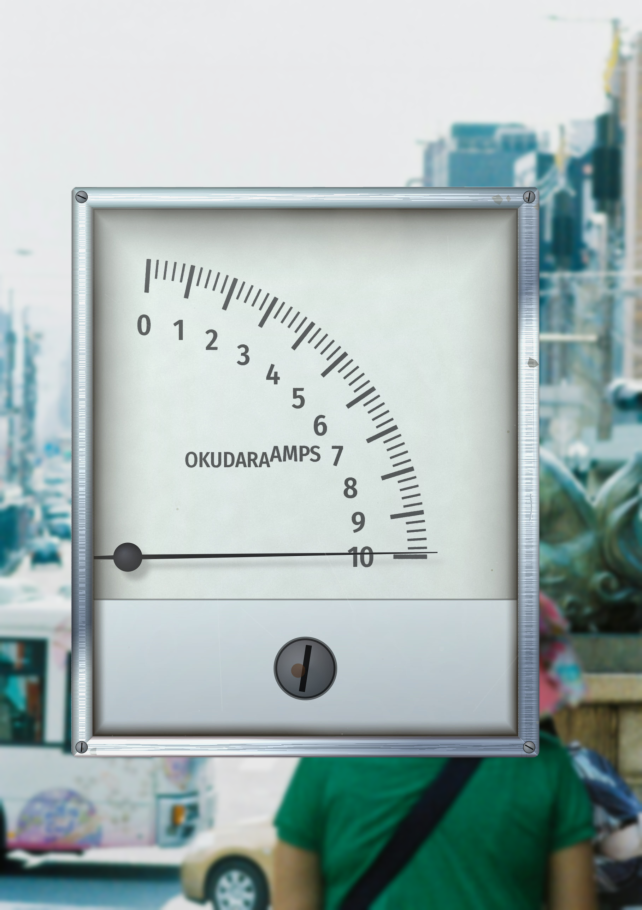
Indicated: 9.9,A
